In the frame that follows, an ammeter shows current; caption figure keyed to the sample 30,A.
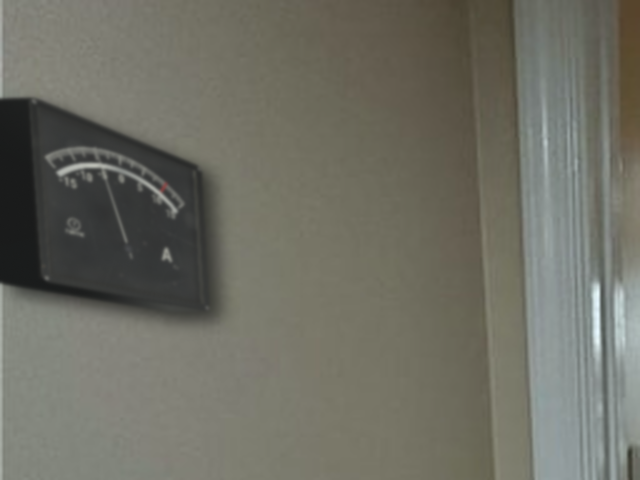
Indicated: -5,A
